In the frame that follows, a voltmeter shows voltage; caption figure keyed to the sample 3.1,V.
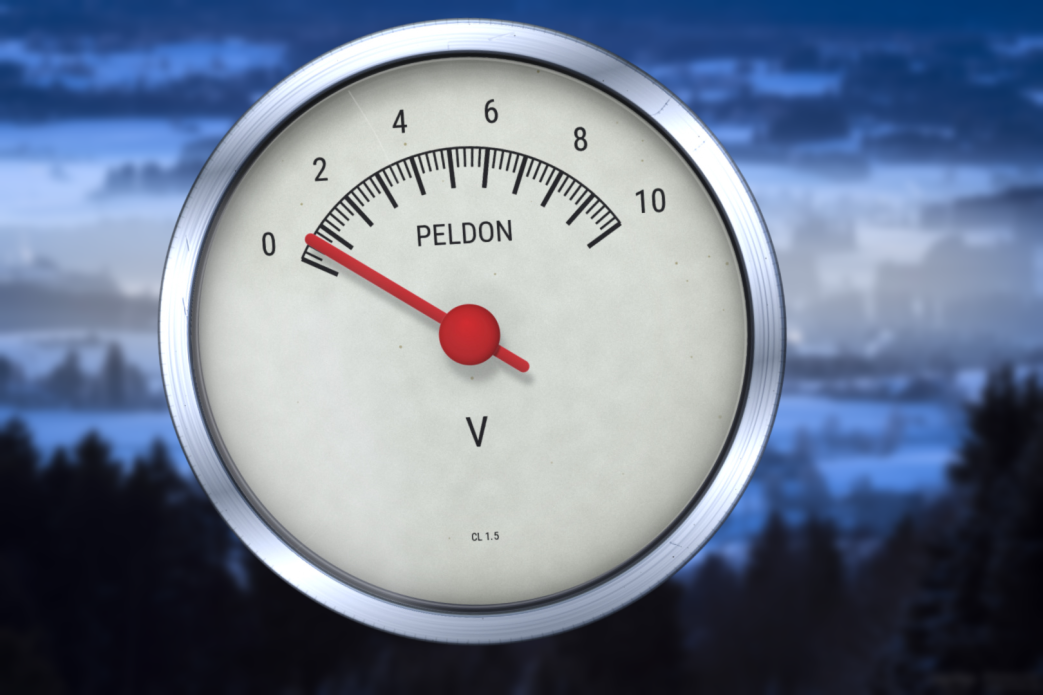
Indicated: 0.6,V
